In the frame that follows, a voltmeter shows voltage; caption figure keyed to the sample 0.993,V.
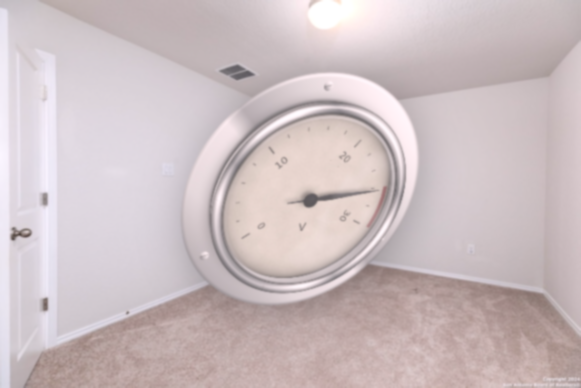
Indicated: 26,V
